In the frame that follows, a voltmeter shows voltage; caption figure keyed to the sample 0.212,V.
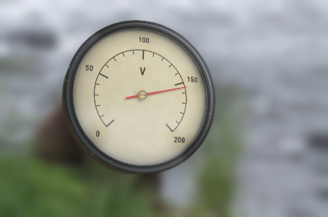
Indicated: 155,V
